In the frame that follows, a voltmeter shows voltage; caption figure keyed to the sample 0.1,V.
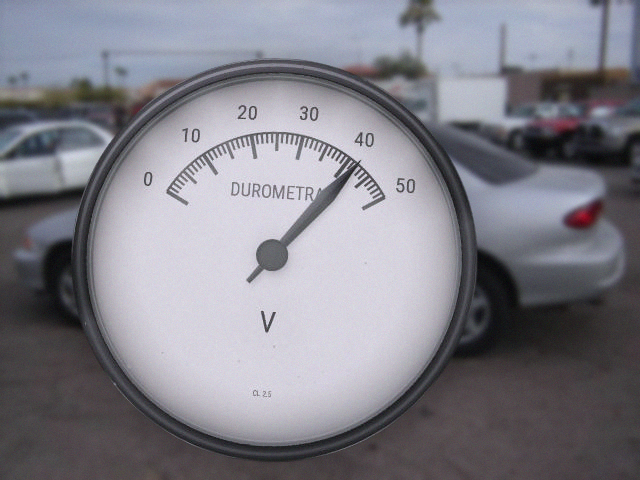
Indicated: 42,V
